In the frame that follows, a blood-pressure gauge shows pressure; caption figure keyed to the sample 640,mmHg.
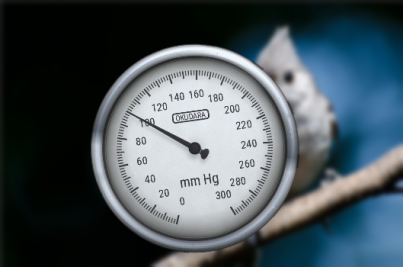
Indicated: 100,mmHg
